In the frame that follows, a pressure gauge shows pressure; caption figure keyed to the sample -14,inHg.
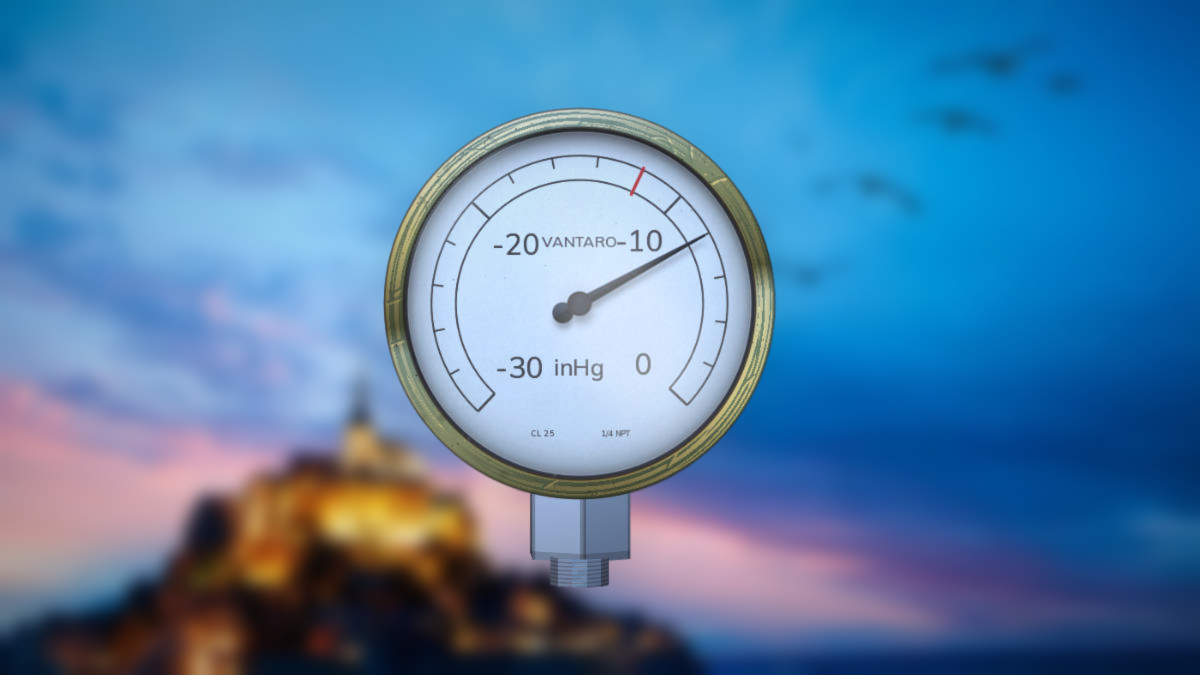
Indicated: -8,inHg
